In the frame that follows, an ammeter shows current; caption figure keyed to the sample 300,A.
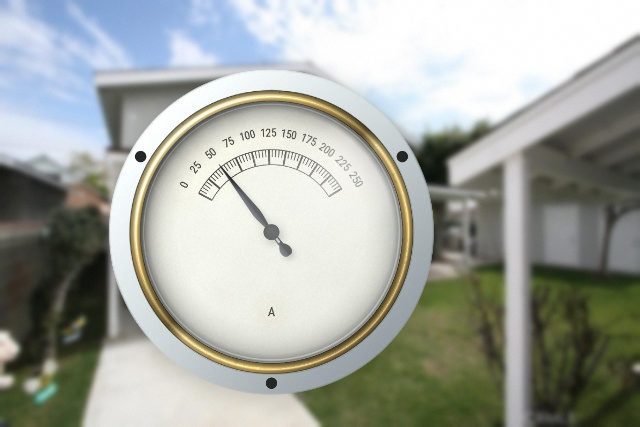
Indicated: 50,A
